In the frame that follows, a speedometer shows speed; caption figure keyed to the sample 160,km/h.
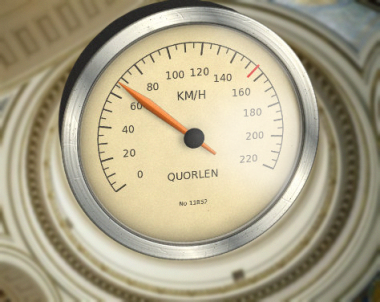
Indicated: 67.5,km/h
